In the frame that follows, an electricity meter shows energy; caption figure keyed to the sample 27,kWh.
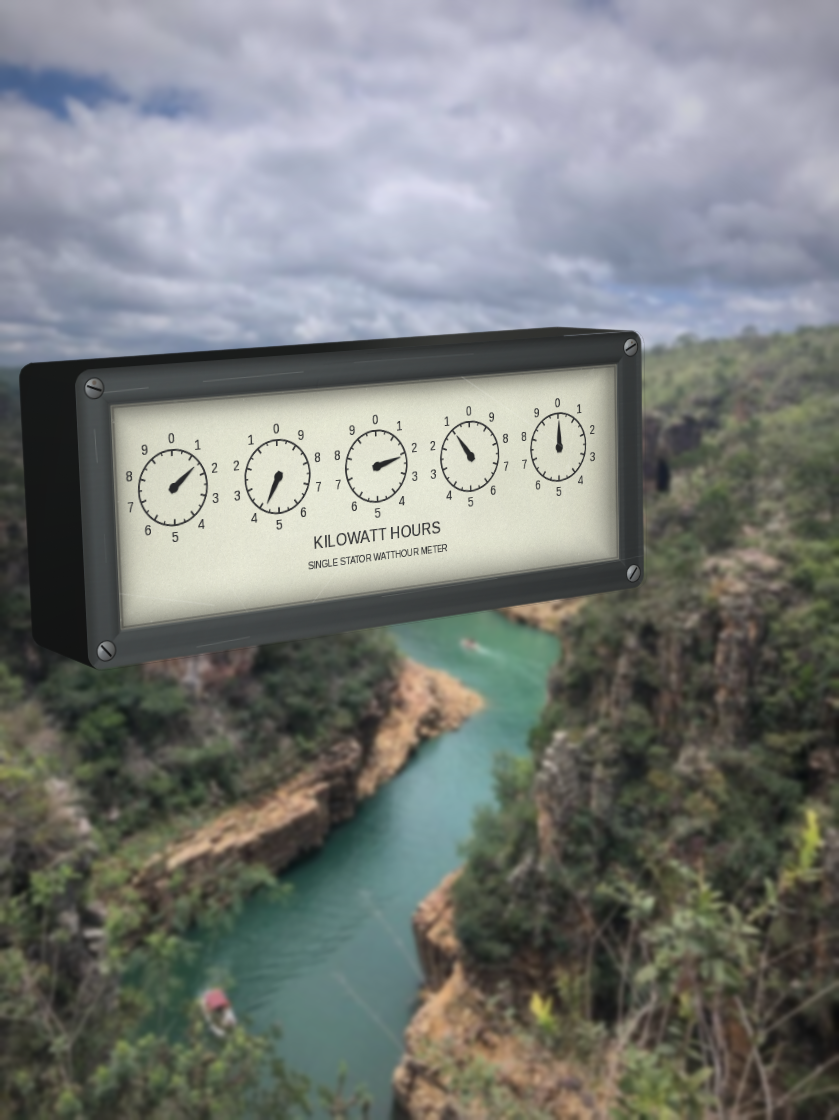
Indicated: 14210,kWh
